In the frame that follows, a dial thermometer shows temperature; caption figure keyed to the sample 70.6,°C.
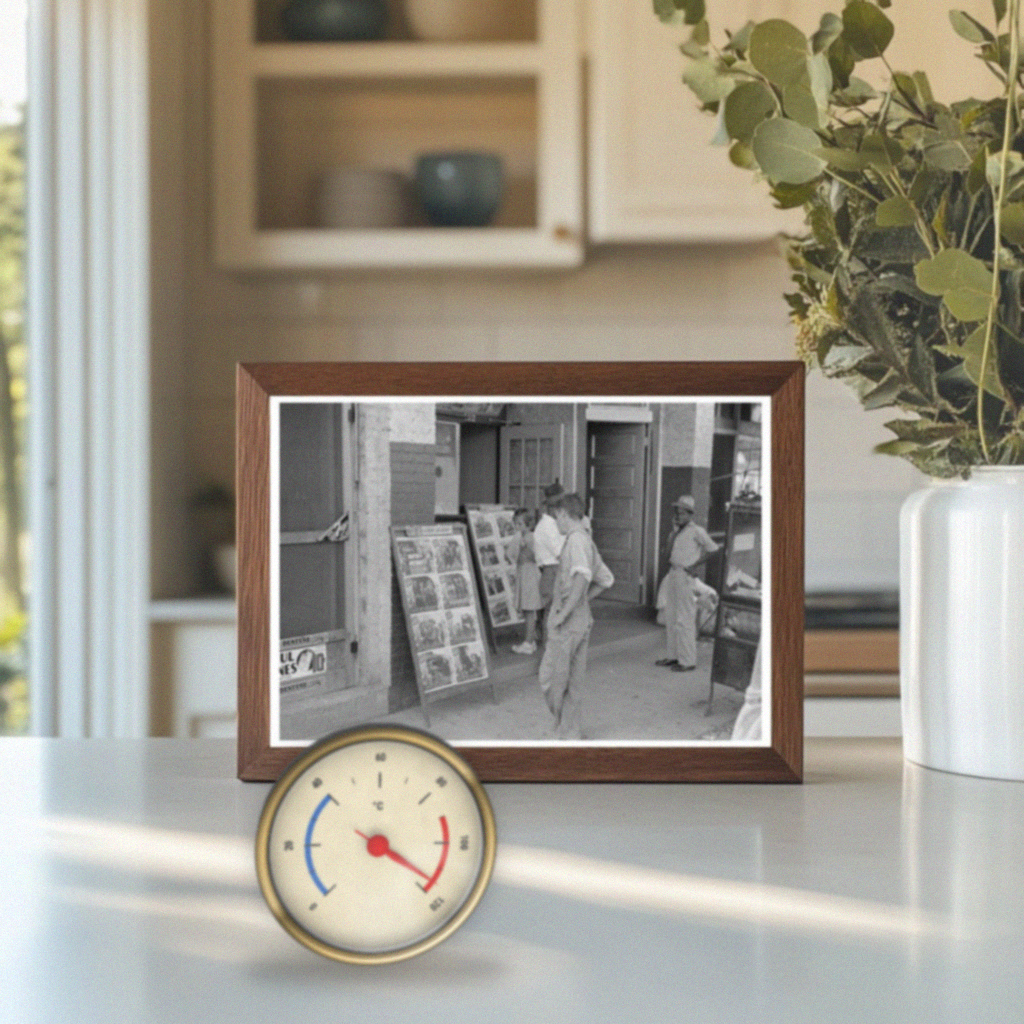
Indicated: 115,°C
